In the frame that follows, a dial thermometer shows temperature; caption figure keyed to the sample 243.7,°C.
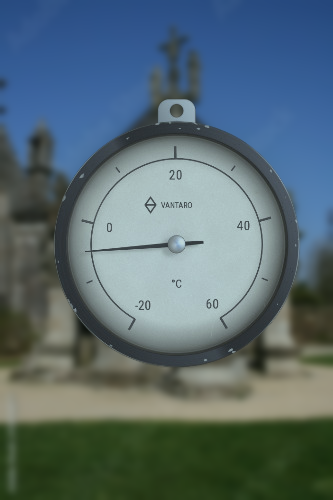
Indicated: -5,°C
